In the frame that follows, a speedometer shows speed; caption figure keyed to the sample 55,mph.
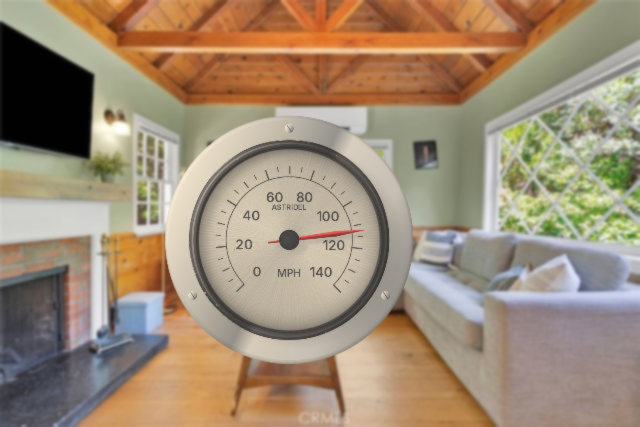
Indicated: 112.5,mph
